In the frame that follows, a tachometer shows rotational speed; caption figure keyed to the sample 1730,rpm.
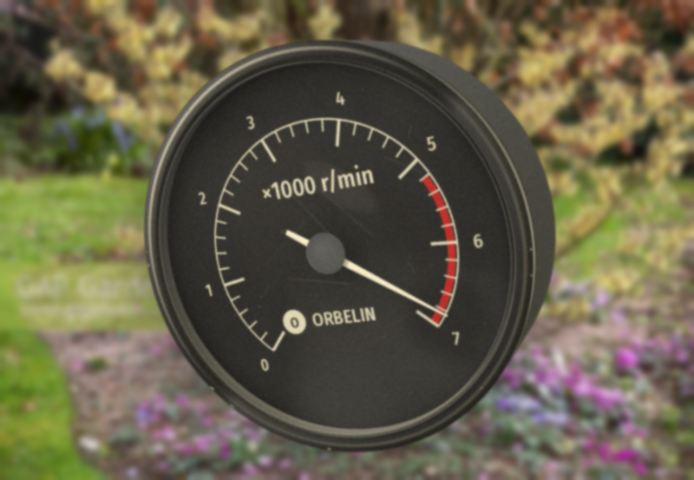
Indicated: 6800,rpm
